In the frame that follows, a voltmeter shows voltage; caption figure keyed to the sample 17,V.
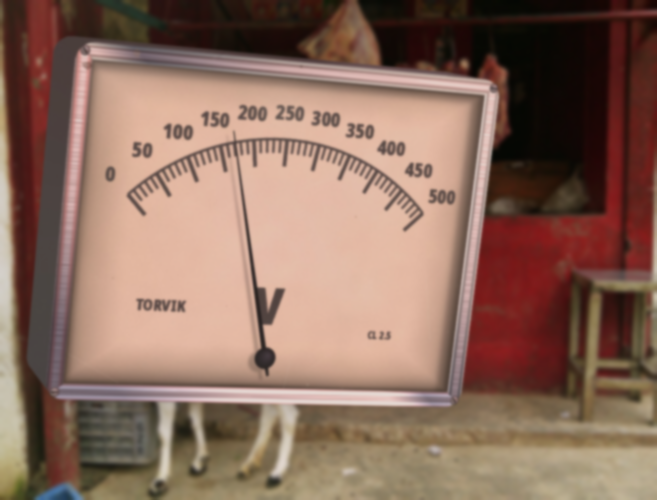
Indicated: 170,V
